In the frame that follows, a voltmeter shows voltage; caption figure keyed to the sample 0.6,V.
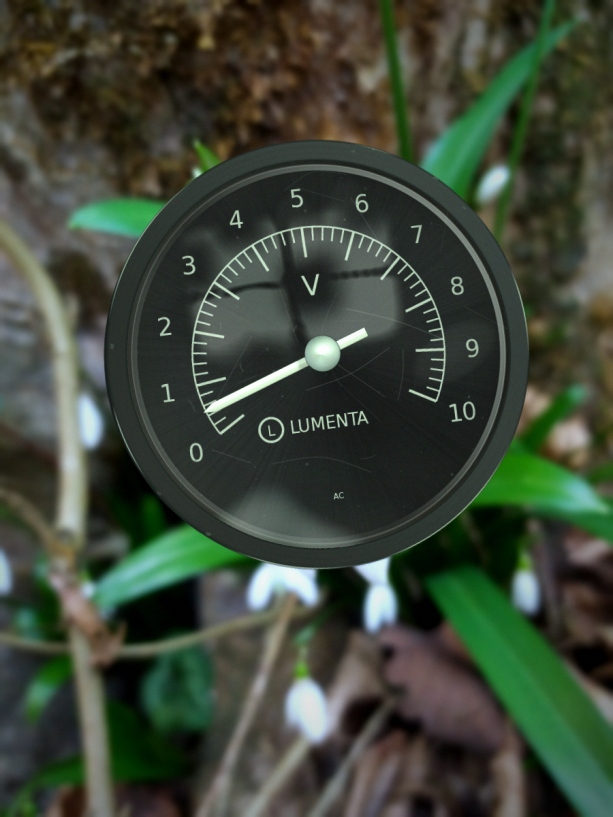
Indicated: 0.5,V
